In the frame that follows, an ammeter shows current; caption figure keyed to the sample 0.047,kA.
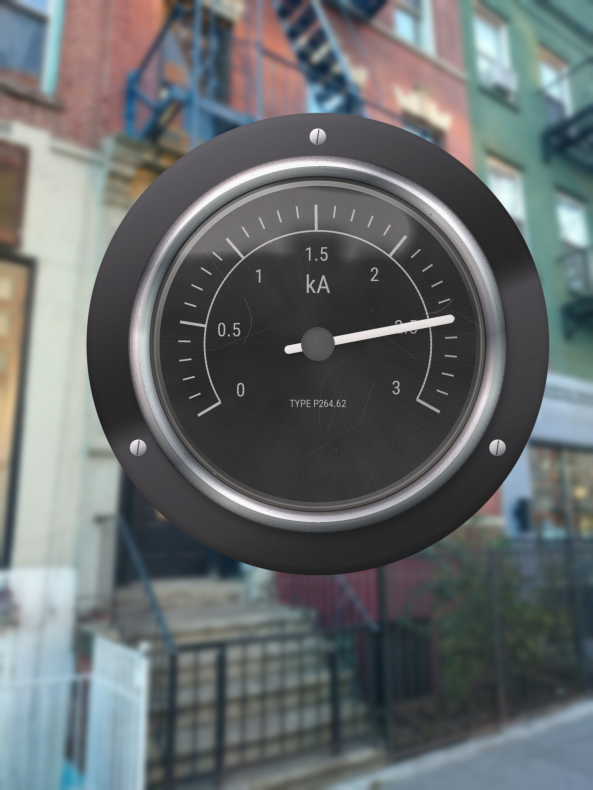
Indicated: 2.5,kA
